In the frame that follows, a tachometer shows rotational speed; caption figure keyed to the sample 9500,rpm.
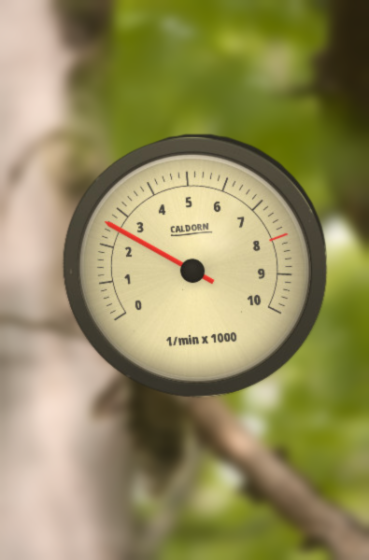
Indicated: 2600,rpm
